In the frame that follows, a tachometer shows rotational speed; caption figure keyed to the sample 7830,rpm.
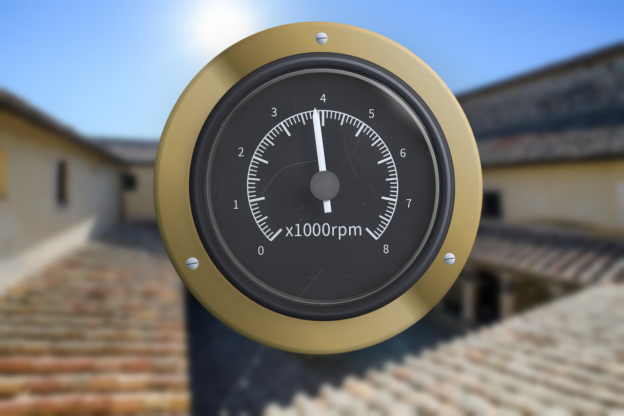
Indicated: 3800,rpm
